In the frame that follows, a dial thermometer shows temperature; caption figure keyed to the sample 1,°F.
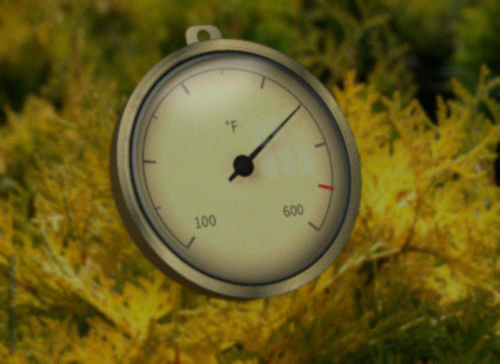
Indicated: 450,°F
